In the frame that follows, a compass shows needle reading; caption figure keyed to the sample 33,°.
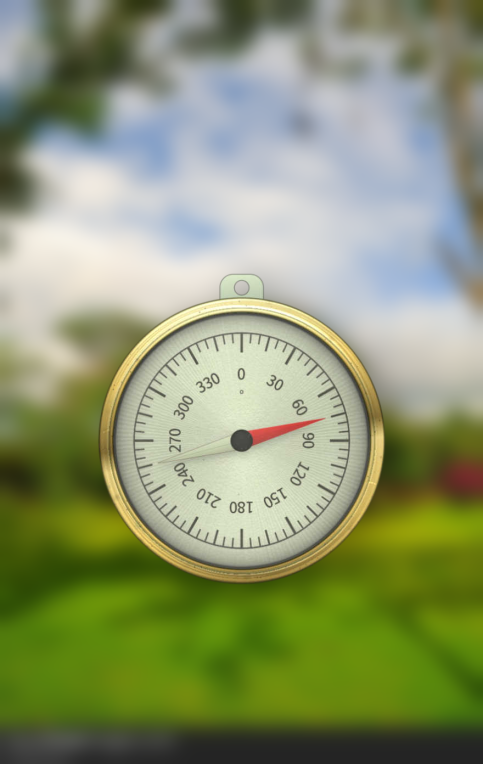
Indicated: 75,°
